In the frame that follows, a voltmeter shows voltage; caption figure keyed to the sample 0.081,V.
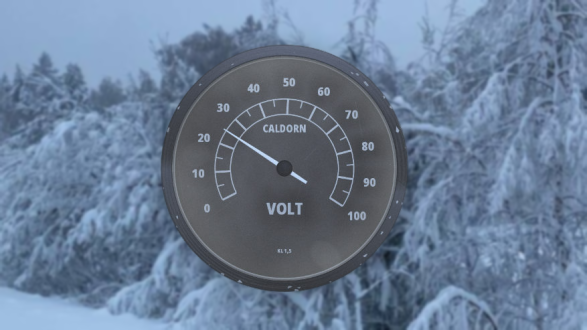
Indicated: 25,V
